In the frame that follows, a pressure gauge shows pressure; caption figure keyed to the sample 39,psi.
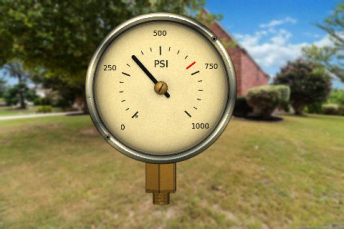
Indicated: 350,psi
